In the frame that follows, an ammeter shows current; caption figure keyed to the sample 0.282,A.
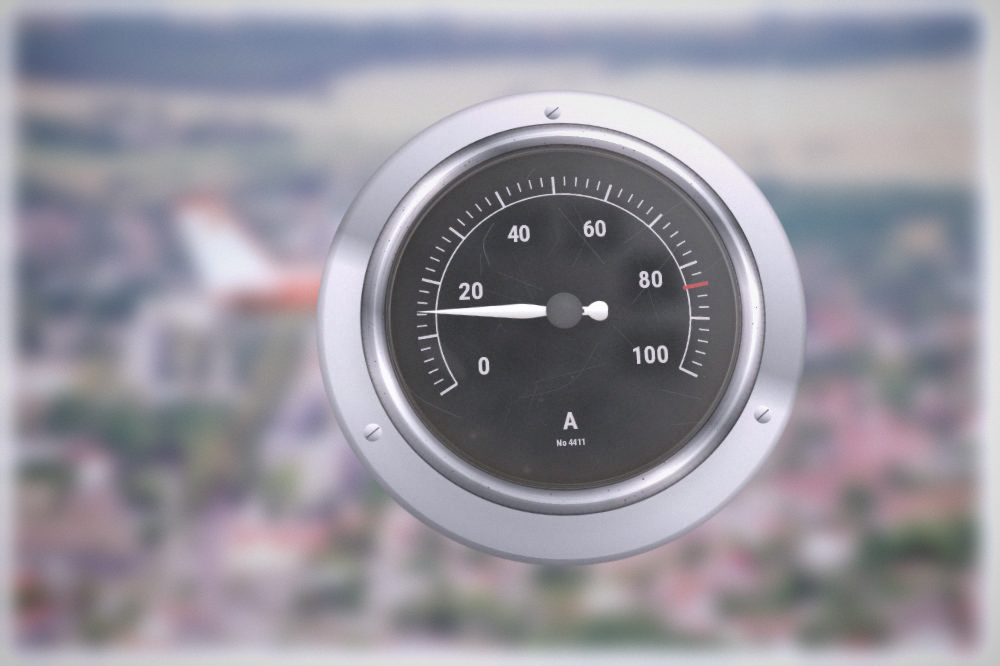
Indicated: 14,A
